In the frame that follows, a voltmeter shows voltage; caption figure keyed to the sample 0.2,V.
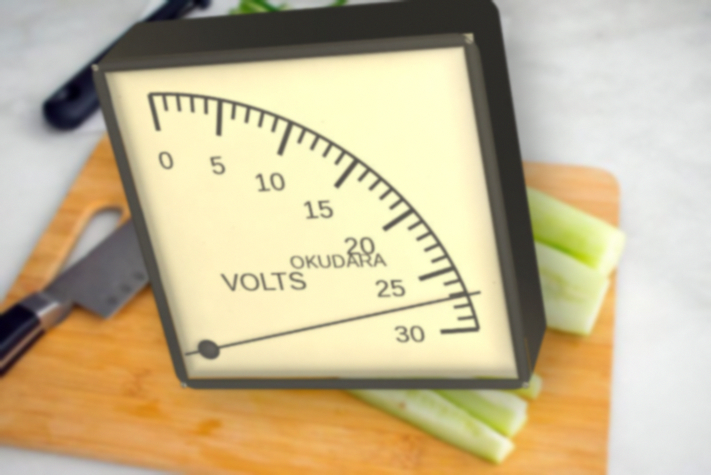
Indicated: 27,V
